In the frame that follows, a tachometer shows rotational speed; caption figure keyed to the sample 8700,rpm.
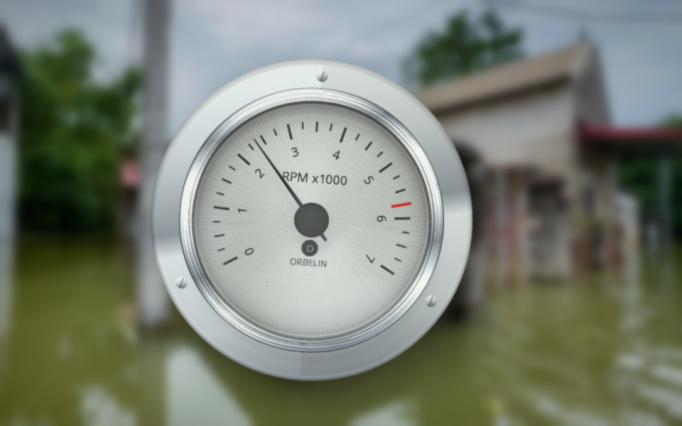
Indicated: 2375,rpm
